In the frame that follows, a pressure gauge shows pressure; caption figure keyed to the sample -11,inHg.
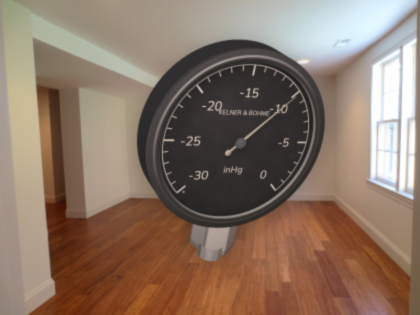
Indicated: -10,inHg
